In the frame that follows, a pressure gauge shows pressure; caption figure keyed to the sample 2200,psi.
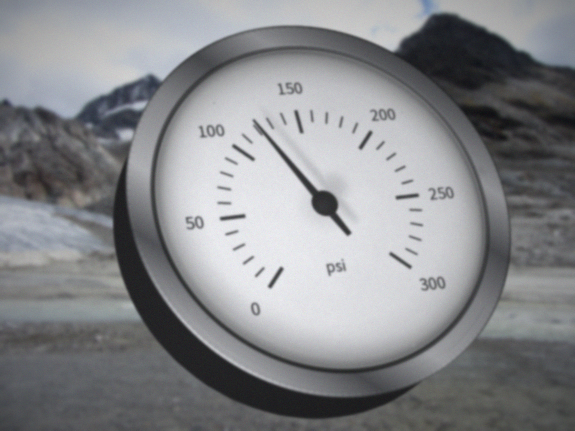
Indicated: 120,psi
